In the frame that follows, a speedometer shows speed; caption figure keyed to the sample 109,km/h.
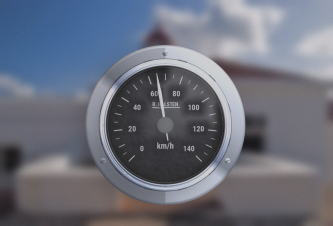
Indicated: 65,km/h
